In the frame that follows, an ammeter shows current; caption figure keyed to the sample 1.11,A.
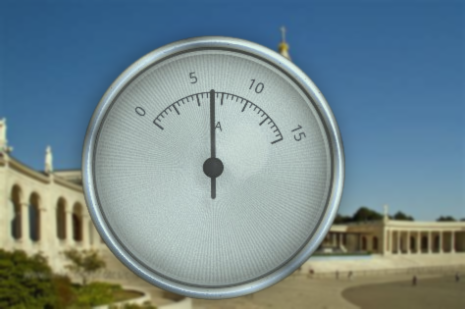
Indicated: 6.5,A
